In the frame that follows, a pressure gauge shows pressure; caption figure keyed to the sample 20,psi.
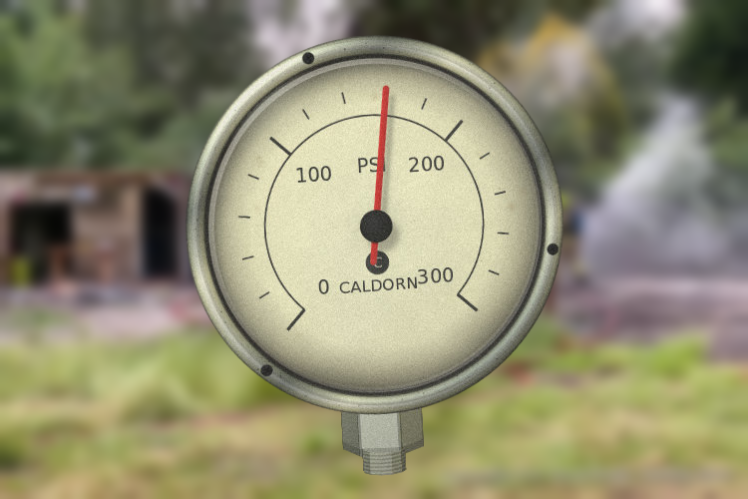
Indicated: 160,psi
